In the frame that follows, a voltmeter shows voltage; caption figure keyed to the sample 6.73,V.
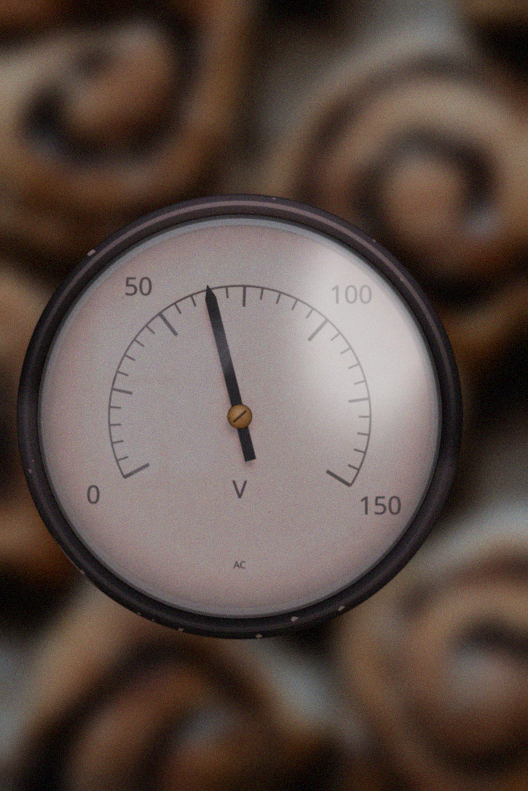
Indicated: 65,V
